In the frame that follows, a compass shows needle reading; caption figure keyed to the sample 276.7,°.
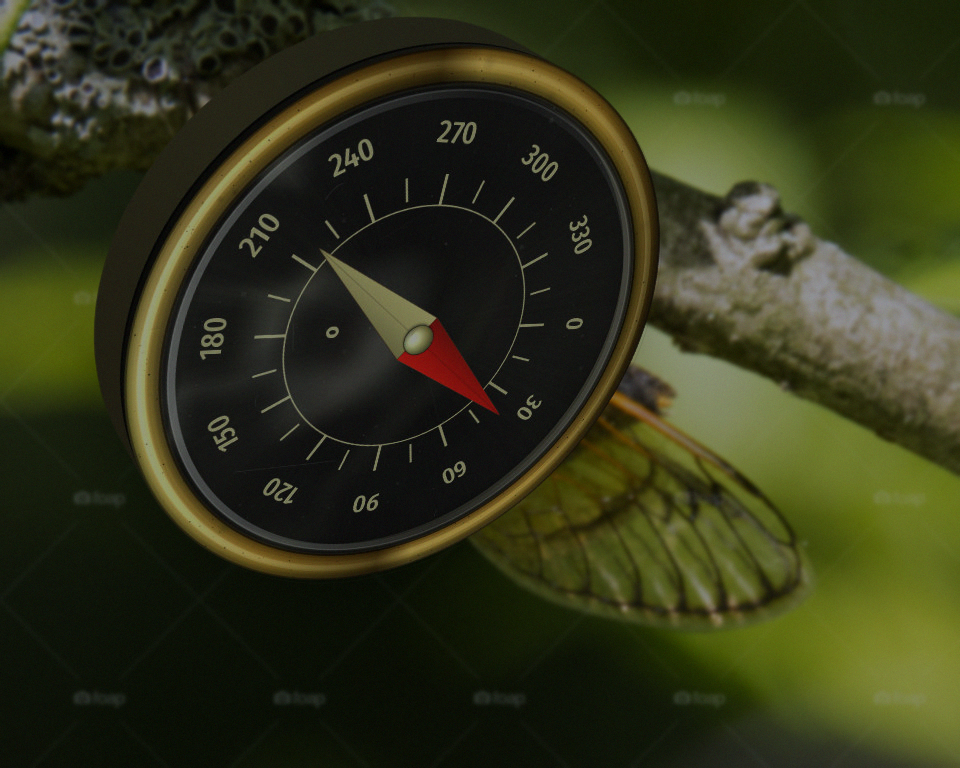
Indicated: 37.5,°
